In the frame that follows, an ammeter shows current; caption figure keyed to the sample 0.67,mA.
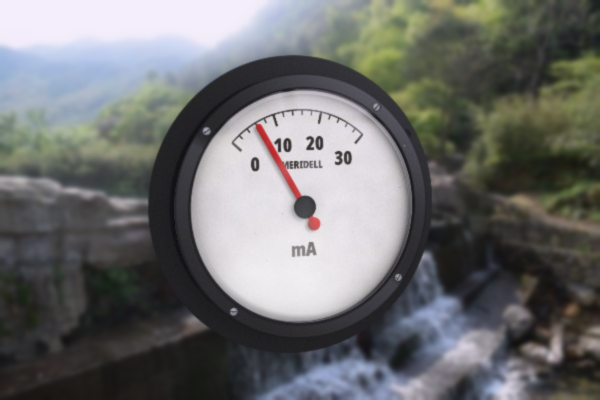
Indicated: 6,mA
